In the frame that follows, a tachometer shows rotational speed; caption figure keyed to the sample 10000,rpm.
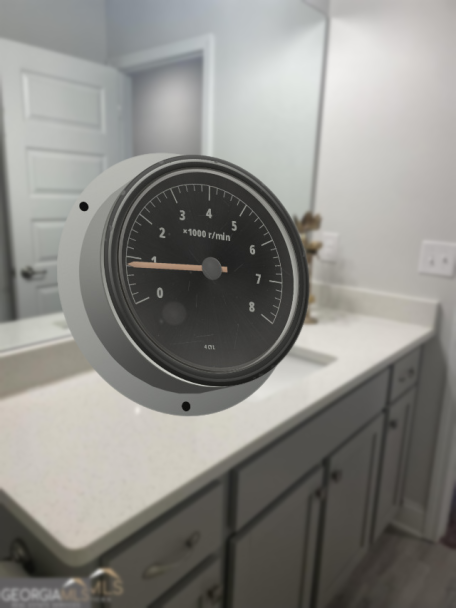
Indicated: 800,rpm
